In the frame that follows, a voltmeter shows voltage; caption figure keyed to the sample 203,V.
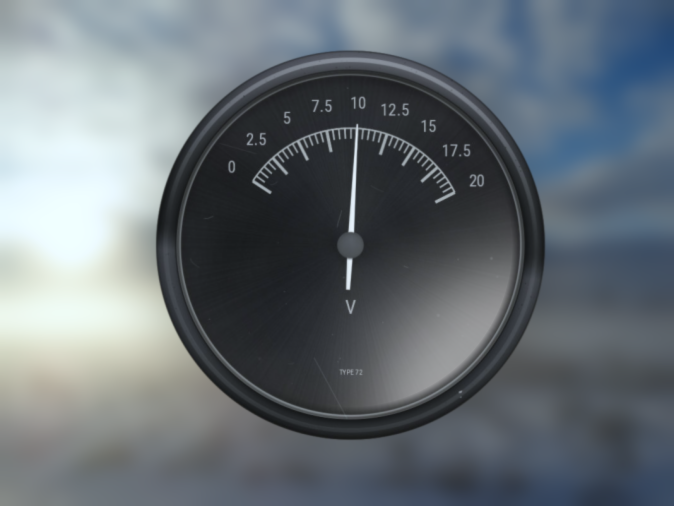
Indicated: 10,V
